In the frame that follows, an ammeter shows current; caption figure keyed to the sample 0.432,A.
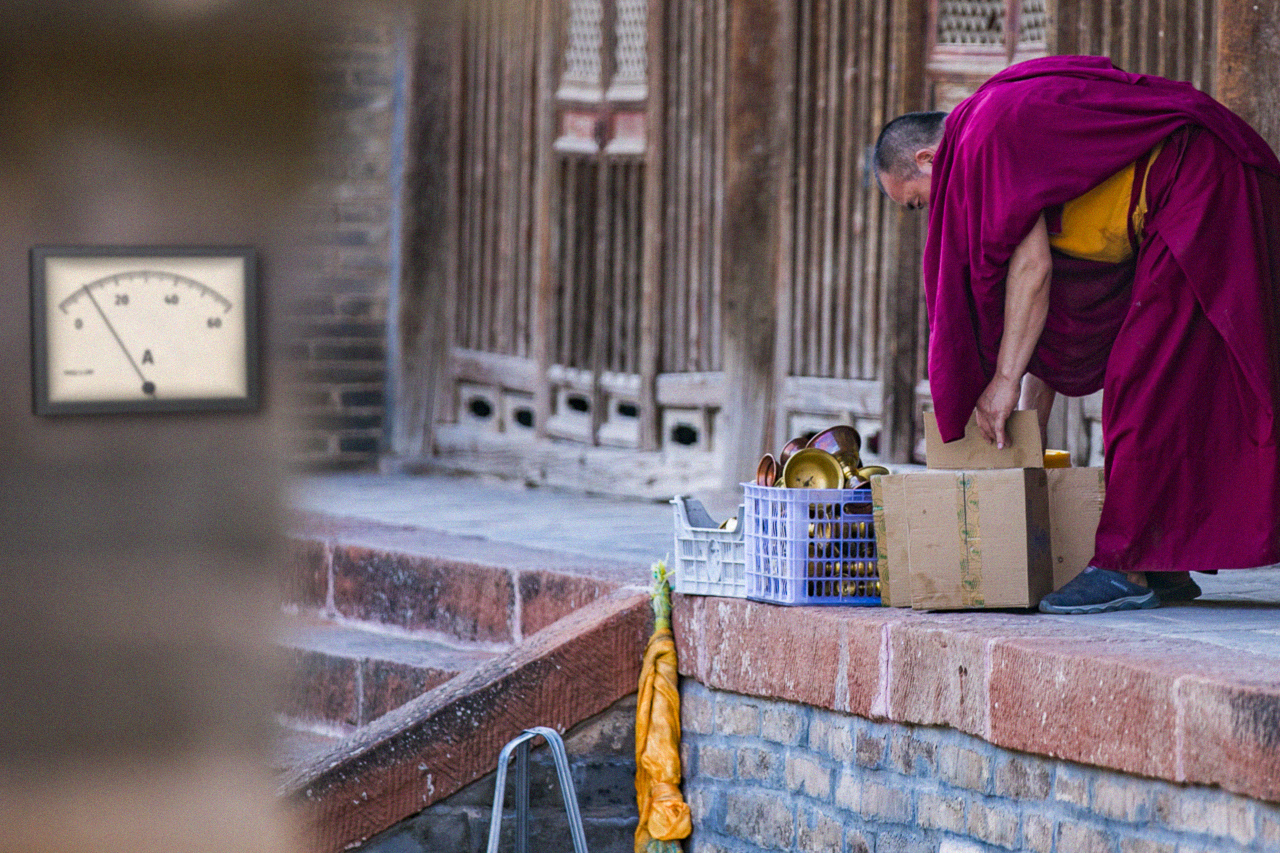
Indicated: 10,A
